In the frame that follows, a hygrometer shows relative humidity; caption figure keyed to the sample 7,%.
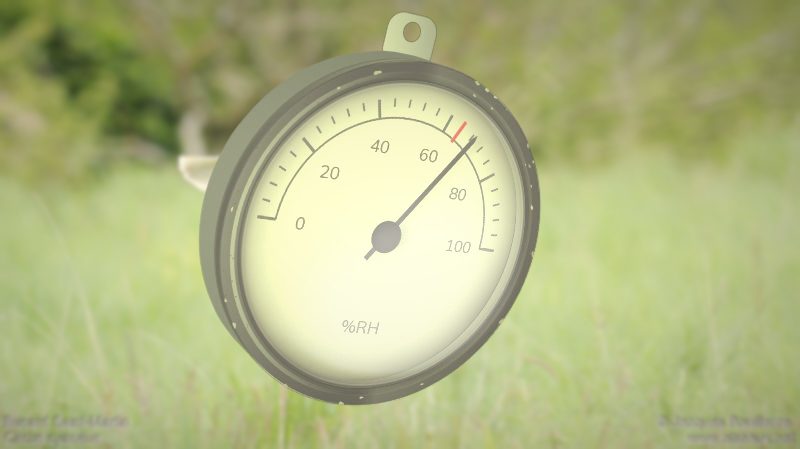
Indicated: 68,%
